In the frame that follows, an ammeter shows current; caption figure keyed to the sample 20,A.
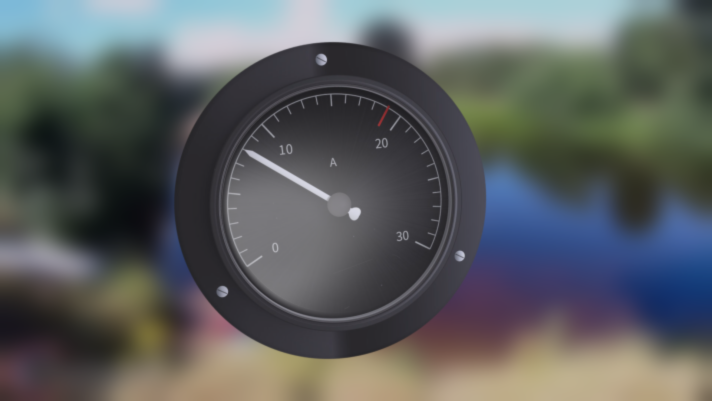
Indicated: 8,A
